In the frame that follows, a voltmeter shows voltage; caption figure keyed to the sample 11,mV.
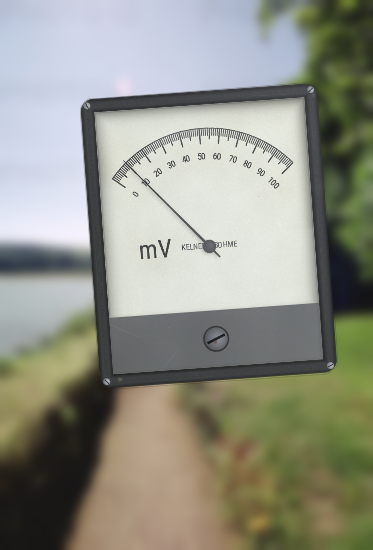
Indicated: 10,mV
